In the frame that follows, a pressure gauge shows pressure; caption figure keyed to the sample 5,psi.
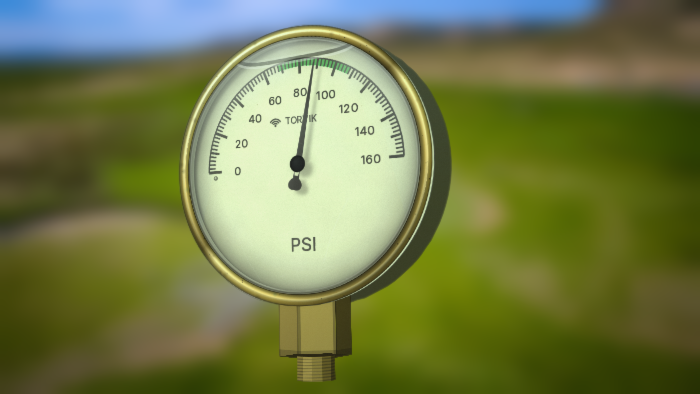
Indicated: 90,psi
